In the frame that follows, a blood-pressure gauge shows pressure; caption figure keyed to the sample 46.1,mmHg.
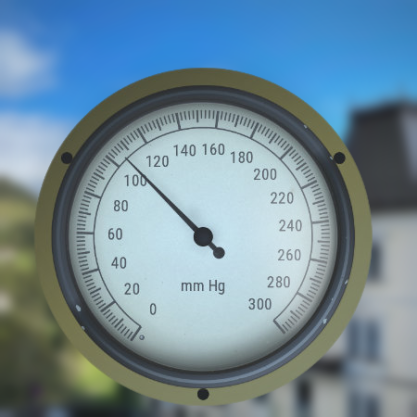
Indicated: 106,mmHg
